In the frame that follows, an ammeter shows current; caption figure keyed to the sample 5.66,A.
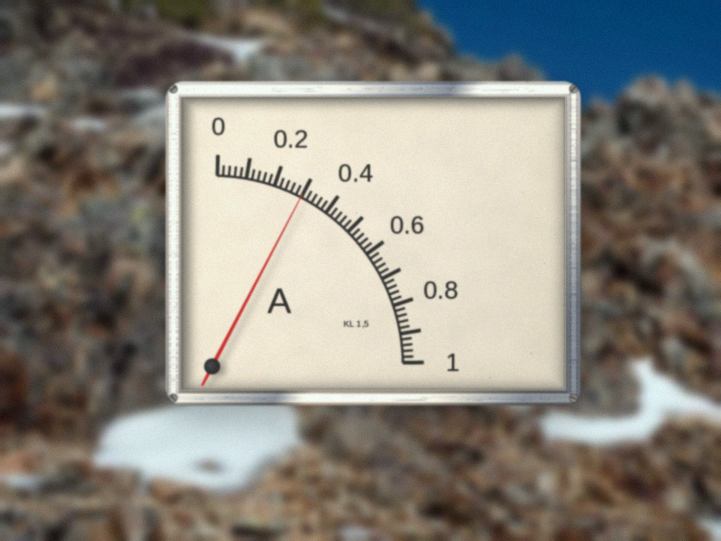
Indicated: 0.3,A
